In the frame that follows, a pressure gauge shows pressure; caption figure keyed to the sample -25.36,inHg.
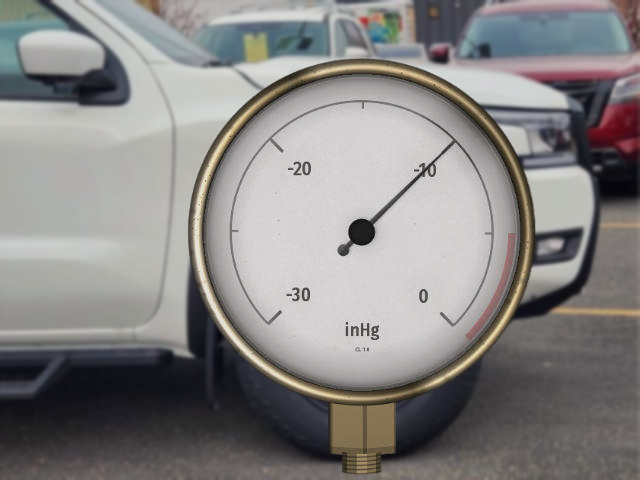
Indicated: -10,inHg
